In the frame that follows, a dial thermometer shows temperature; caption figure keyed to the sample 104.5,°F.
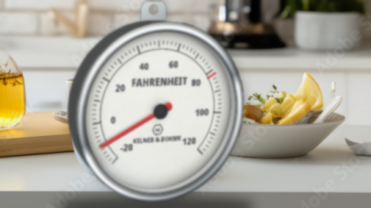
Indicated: -10,°F
